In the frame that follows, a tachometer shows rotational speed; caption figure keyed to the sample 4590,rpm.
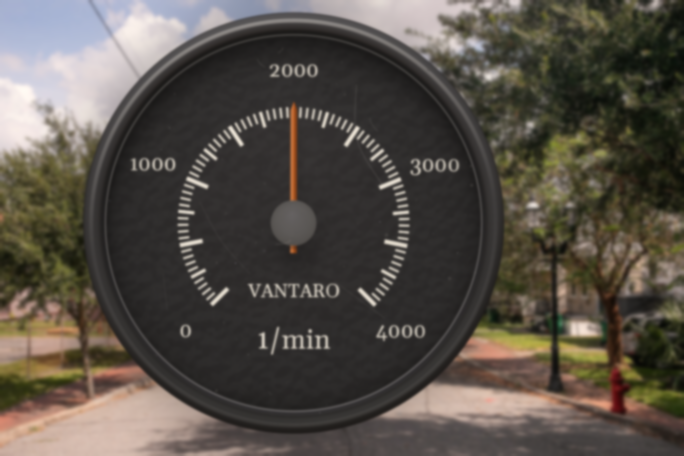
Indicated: 2000,rpm
